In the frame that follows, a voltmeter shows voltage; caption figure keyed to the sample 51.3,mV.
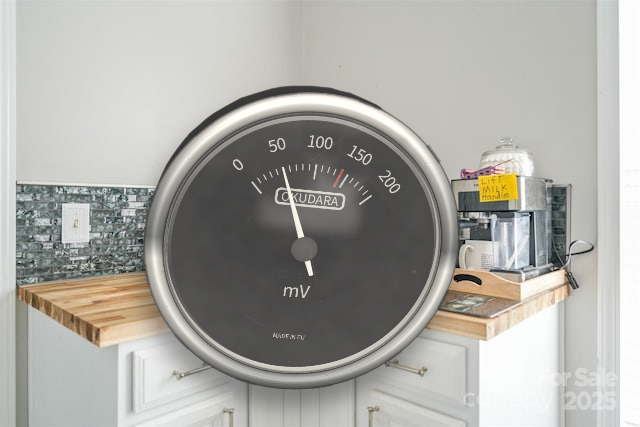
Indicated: 50,mV
